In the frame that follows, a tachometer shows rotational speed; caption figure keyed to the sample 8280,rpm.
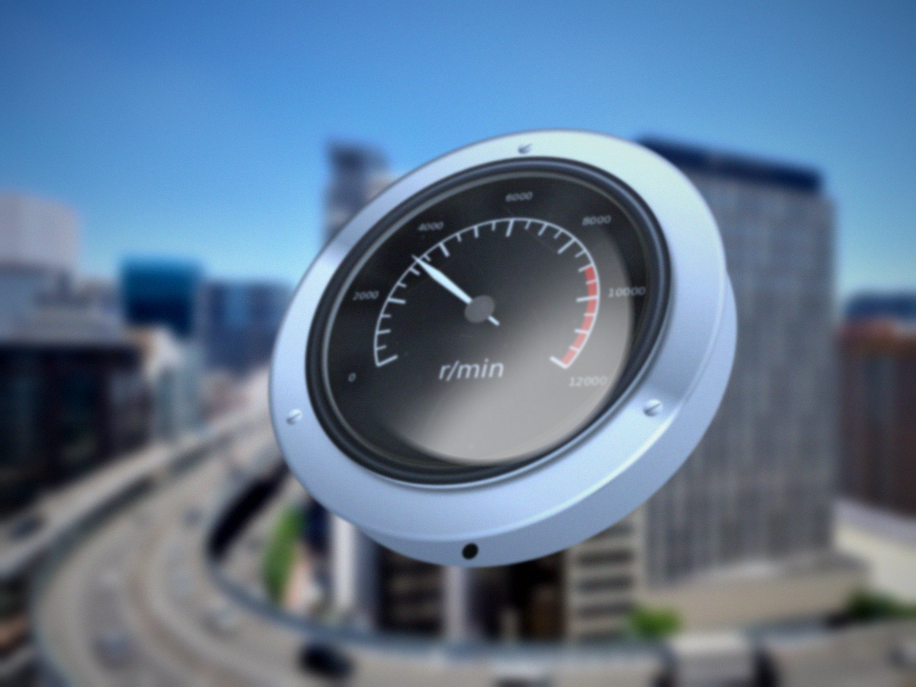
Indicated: 3250,rpm
